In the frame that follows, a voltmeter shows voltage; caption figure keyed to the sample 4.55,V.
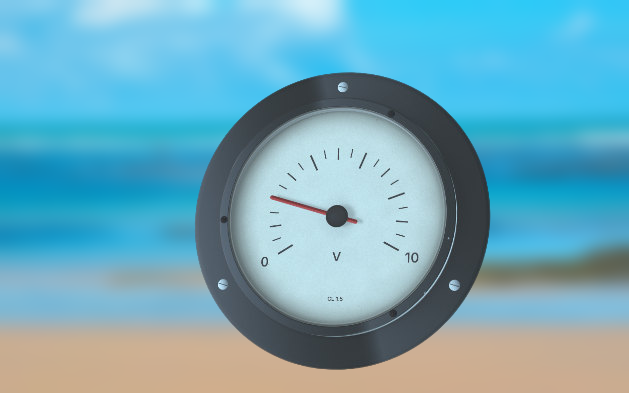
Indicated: 2,V
